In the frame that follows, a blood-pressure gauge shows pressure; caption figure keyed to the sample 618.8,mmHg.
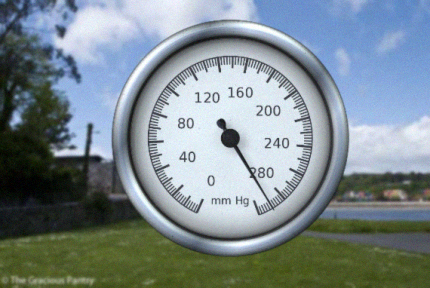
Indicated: 290,mmHg
